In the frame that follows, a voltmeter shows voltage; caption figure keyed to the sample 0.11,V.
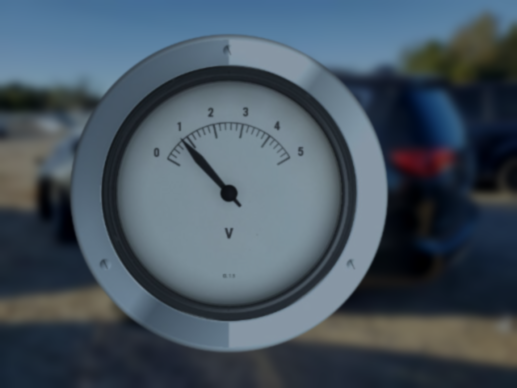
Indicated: 0.8,V
